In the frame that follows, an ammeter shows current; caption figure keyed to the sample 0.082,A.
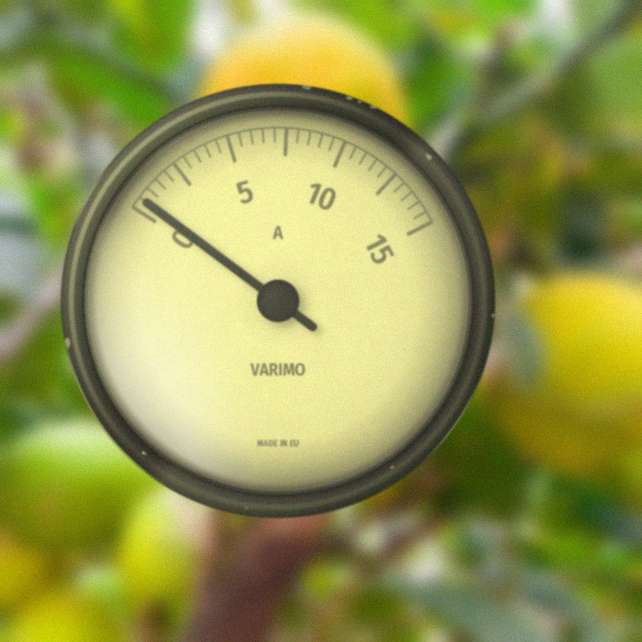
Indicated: 0.5,A
